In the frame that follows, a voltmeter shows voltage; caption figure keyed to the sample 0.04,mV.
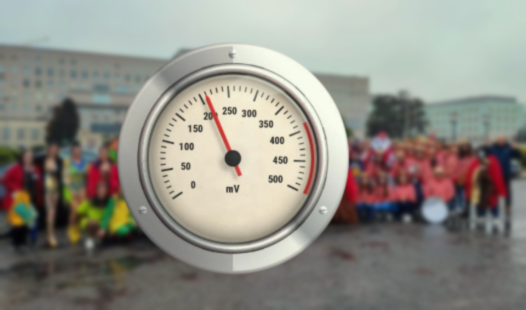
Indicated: 210,mV
